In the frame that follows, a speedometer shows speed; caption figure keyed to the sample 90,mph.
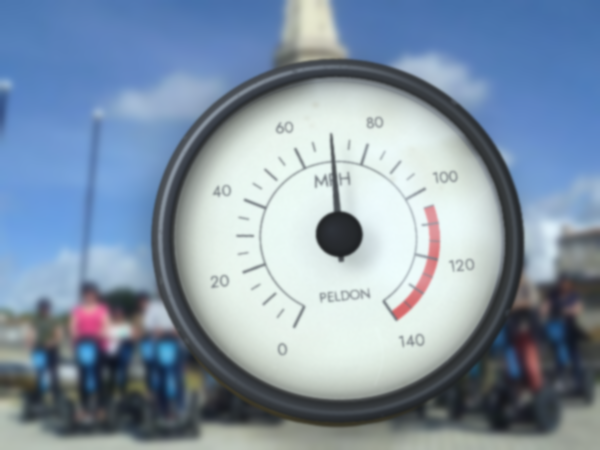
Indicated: 70,mph
